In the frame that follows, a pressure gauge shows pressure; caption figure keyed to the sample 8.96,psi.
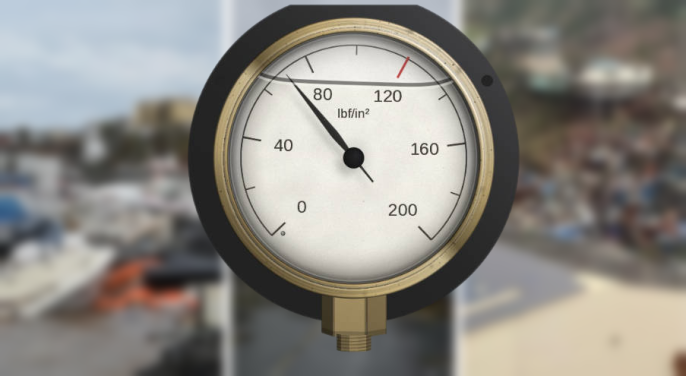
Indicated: 70,psi
